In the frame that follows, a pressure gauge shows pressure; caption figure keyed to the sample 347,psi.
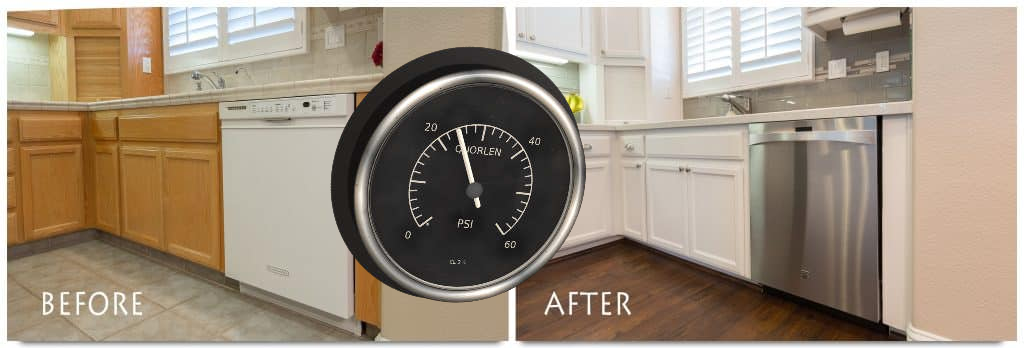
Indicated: 24,psi
